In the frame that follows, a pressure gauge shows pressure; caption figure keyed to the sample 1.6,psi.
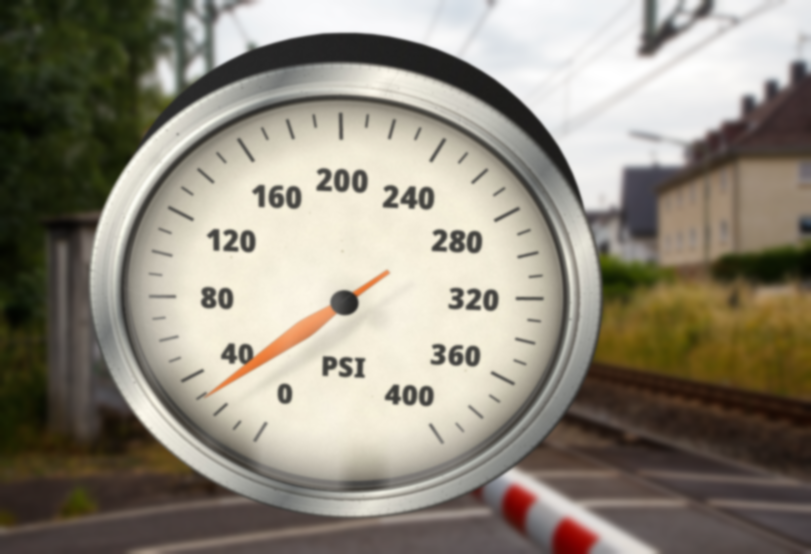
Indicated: 30,psi
